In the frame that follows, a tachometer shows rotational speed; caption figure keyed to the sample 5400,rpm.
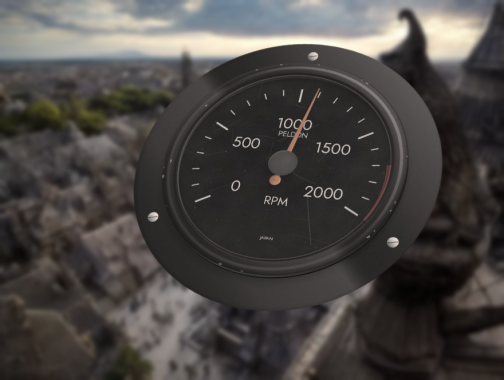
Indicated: 1100,rpm
